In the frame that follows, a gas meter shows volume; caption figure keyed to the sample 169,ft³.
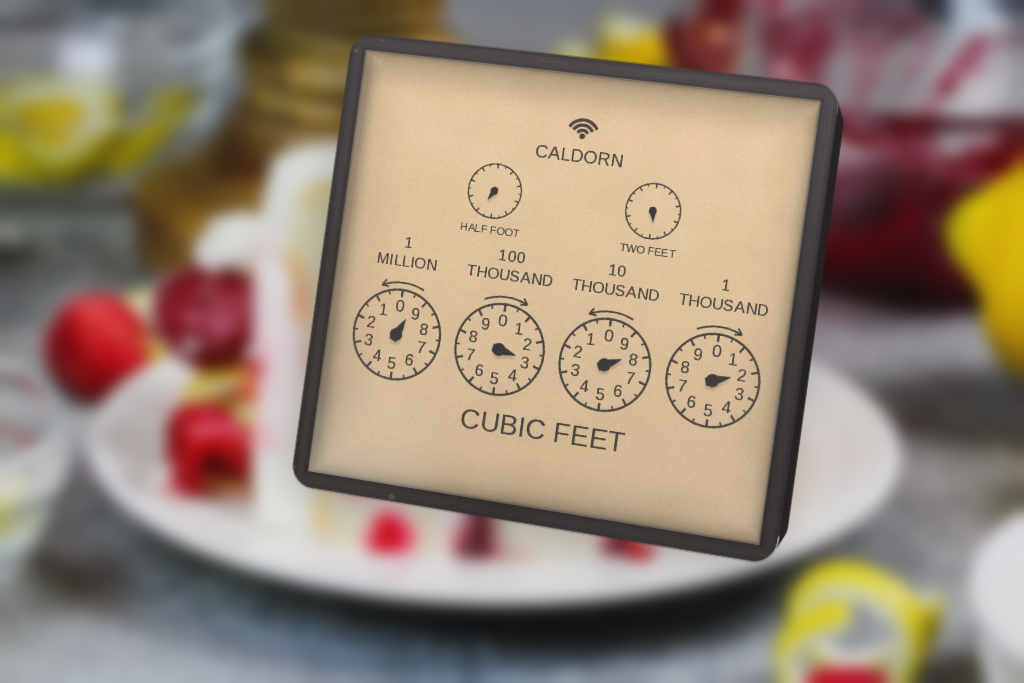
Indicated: 928200,ft³
